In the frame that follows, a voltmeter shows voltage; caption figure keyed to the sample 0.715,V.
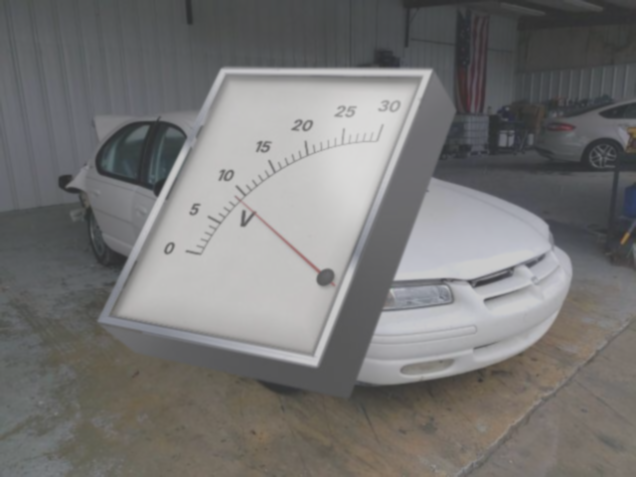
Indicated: 9,V
